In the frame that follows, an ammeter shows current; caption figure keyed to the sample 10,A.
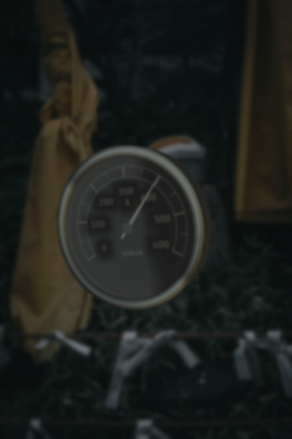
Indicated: 400,A
